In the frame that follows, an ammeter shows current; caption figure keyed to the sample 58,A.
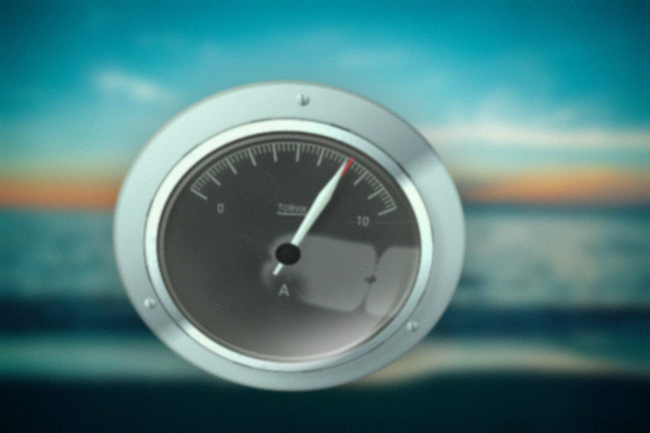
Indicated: 7,A
